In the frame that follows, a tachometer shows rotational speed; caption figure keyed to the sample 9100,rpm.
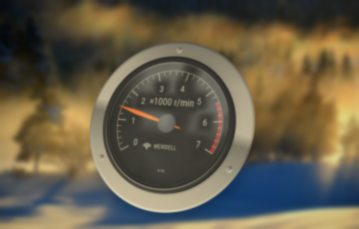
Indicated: 1400,rpm
